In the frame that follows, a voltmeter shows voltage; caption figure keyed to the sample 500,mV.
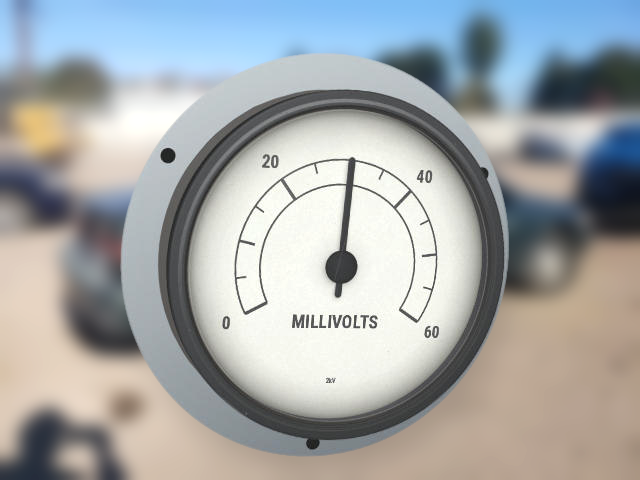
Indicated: 30,mV
